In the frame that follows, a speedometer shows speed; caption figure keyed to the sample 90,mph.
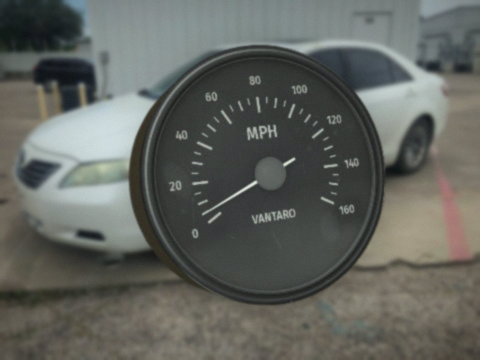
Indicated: 5,mph
